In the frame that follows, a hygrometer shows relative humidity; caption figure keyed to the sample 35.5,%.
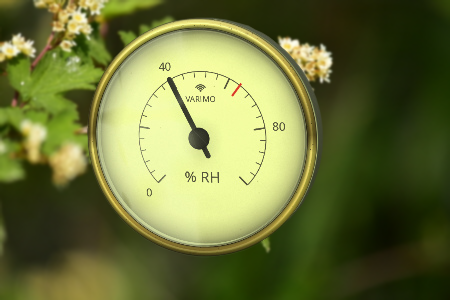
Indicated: 40,%
